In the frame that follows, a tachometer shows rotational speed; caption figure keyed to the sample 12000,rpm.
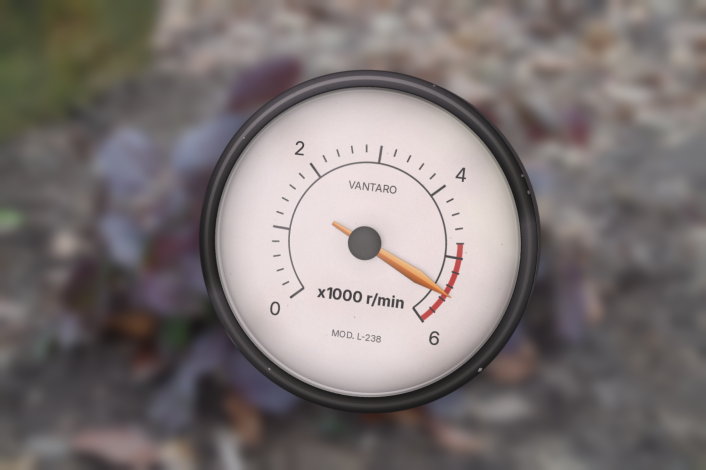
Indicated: 5500,rpm
